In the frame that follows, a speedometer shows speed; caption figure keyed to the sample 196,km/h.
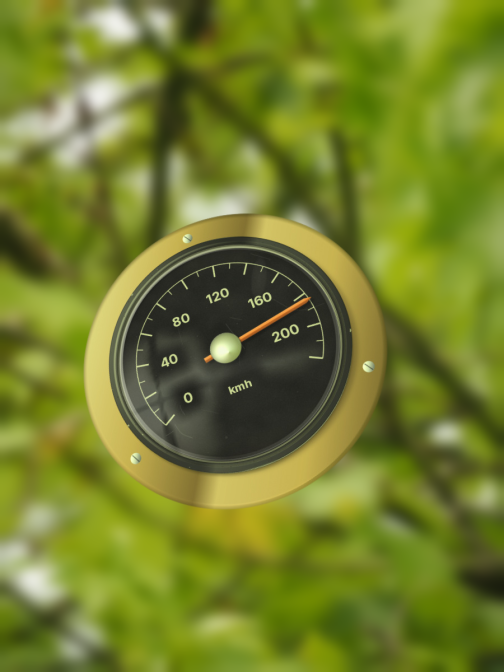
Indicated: 185,km/h
